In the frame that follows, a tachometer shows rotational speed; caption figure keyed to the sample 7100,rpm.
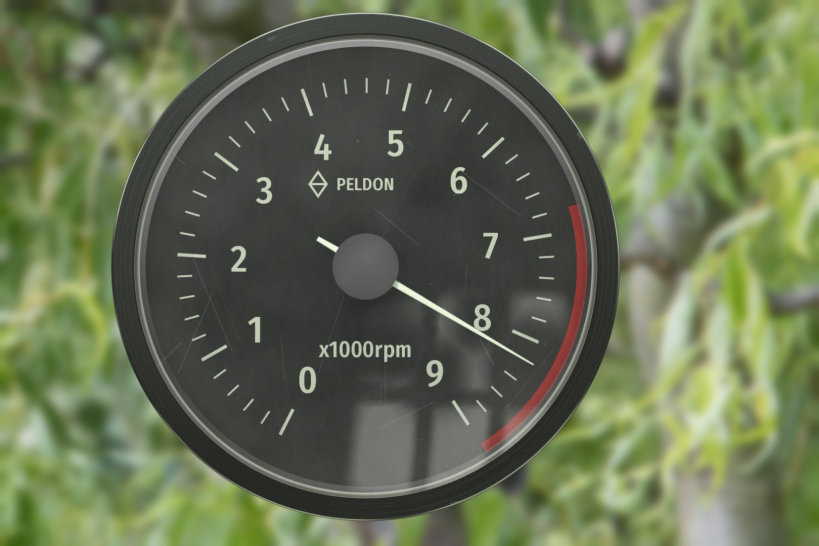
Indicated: 8200,rpm
